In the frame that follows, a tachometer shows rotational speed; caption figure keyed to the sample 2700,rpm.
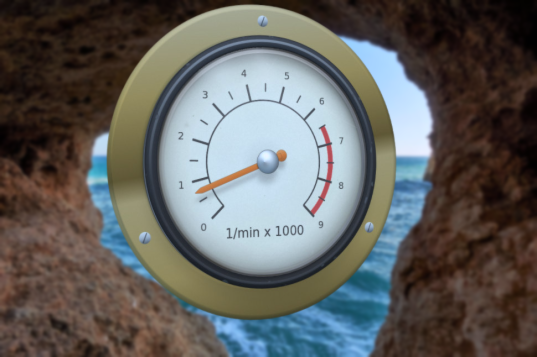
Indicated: 750,rpm
